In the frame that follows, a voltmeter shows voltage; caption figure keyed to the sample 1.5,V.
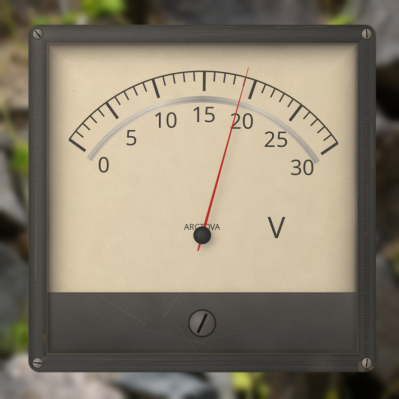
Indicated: 19,V
